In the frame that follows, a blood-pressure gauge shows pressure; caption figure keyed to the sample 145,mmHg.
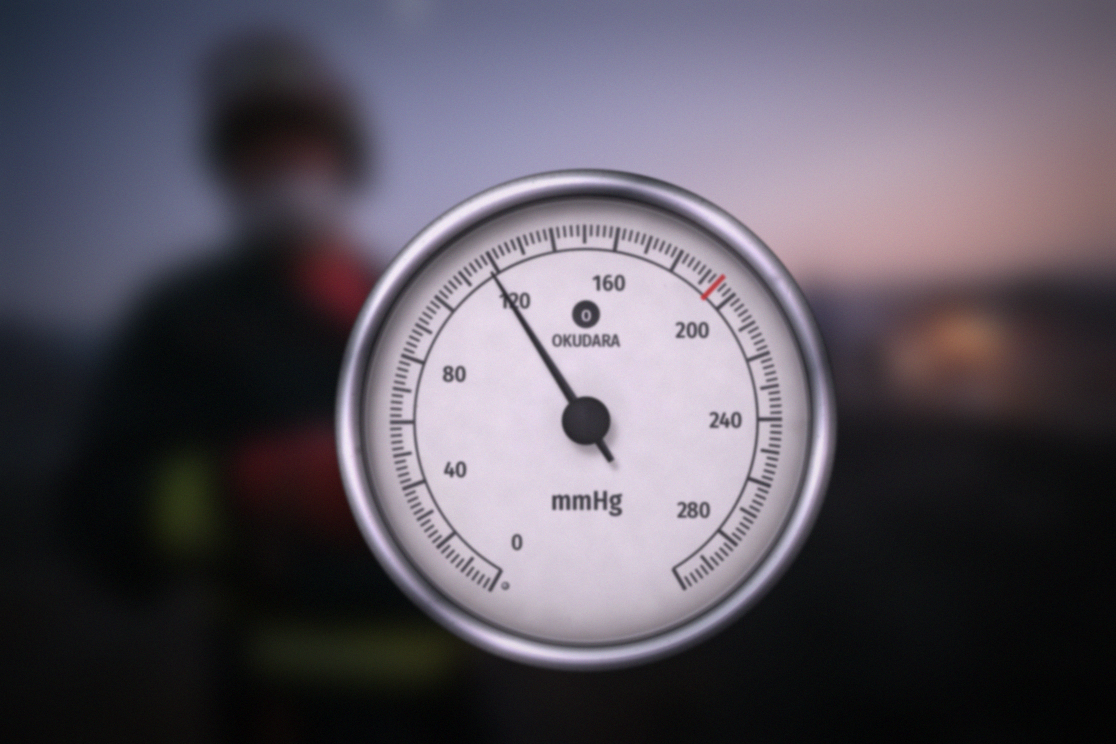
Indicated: 118,mmHg
